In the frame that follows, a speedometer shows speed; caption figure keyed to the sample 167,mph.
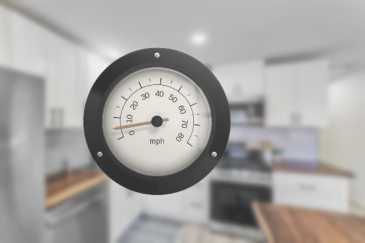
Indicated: 5,mph
